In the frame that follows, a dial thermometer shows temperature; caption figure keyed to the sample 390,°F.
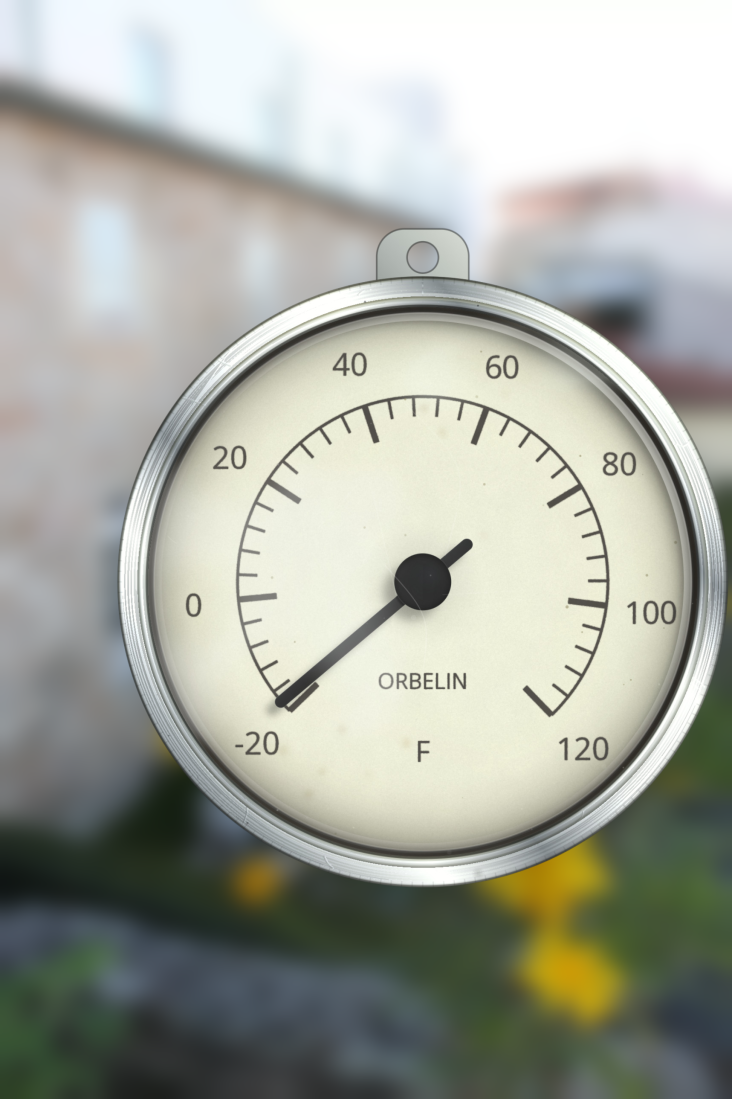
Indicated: -18,°F
